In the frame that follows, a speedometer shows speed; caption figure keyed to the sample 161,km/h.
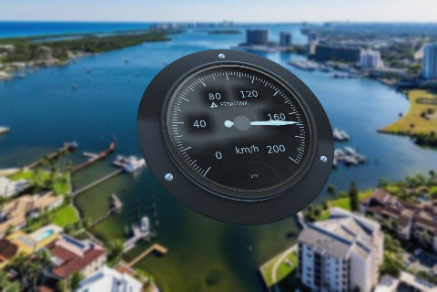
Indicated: 170,km/h
